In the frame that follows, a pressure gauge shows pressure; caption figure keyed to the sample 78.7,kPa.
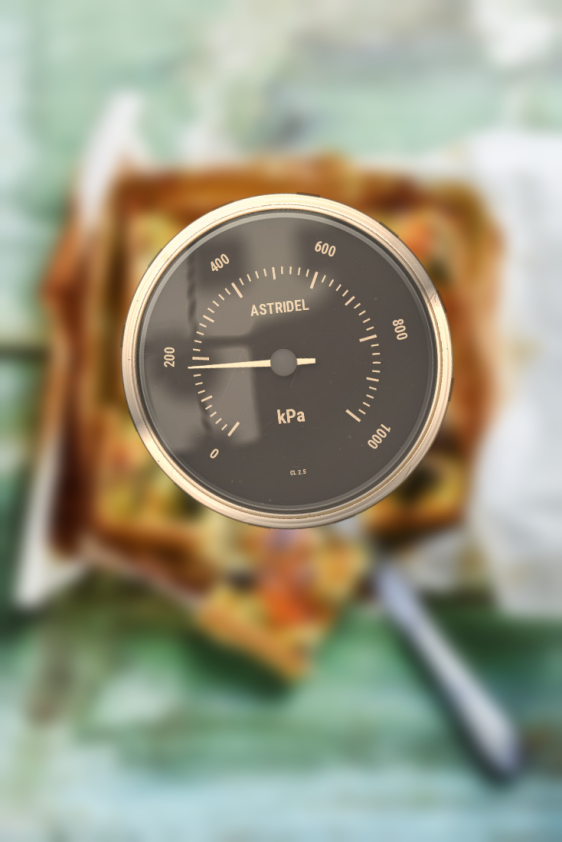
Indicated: 180,kPa
